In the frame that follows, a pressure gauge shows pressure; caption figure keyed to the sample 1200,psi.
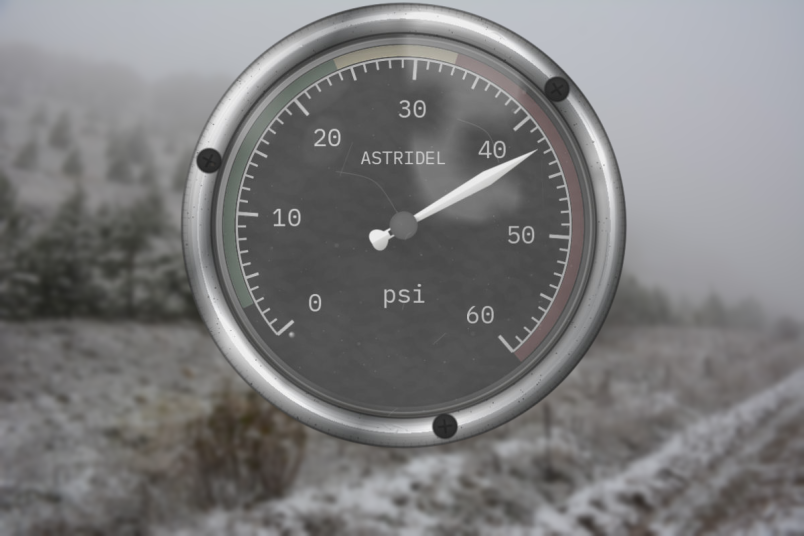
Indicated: 42.5,psi
